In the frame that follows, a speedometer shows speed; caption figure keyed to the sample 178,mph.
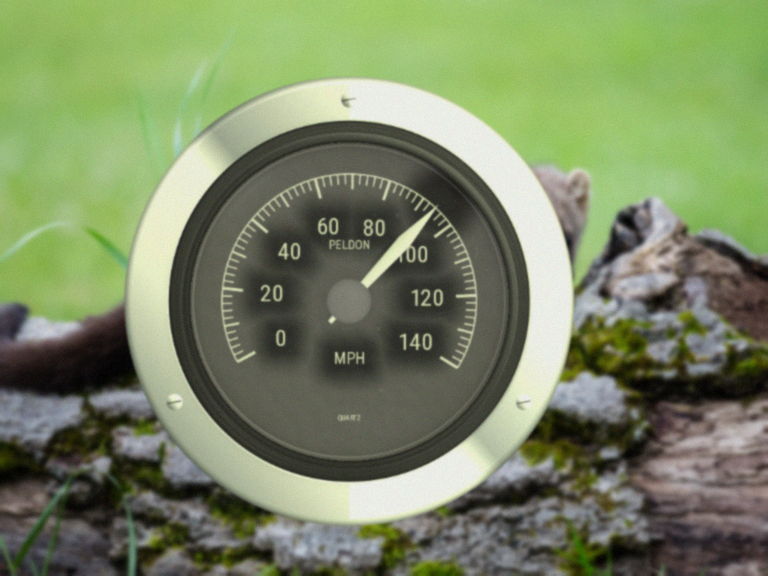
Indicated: 94,mph
